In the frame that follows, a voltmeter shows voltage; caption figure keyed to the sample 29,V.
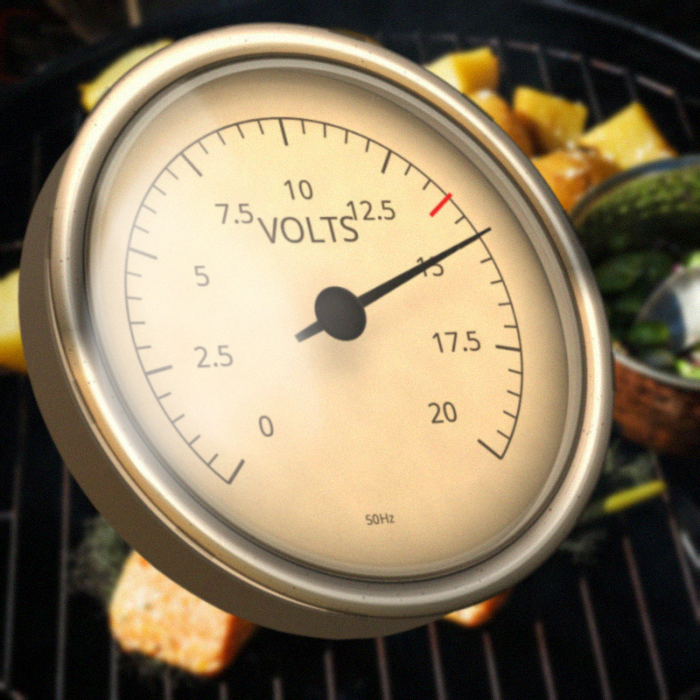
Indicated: 15,V
